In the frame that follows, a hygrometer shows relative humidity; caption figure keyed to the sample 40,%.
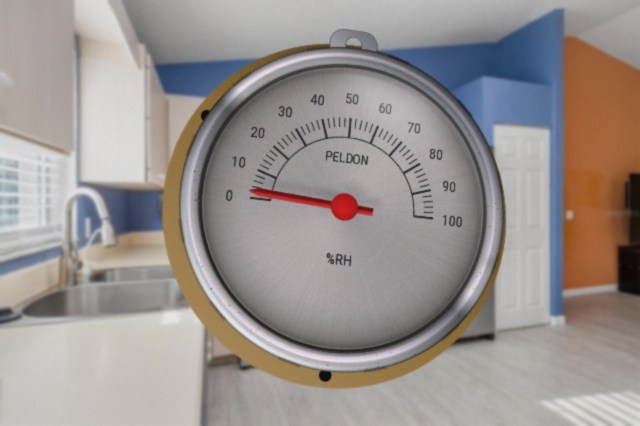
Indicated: 2,%
